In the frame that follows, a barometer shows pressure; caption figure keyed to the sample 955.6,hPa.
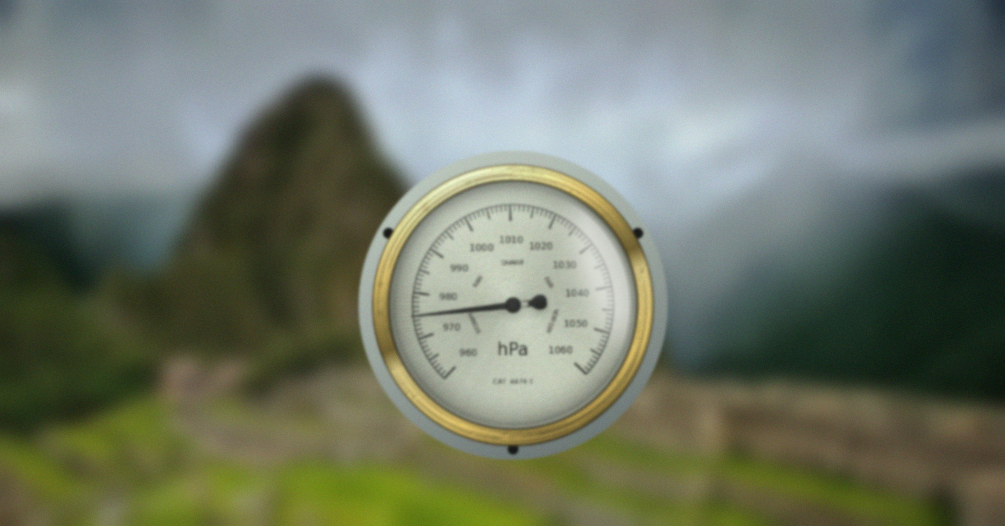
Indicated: 975,hPa
